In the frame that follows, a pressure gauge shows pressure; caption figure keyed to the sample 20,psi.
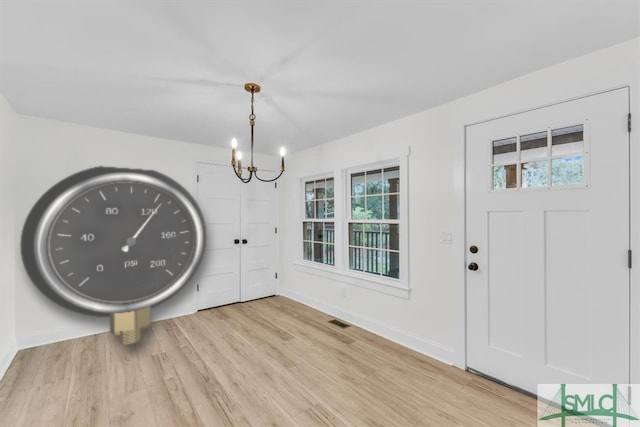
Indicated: 125,psi
